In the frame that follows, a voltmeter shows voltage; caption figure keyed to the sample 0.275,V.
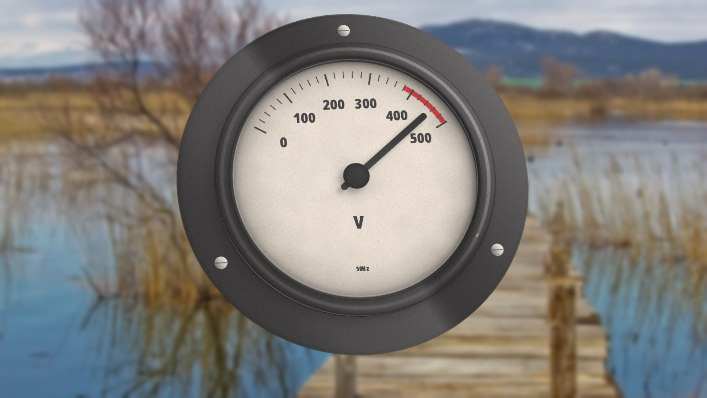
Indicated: 460,V
